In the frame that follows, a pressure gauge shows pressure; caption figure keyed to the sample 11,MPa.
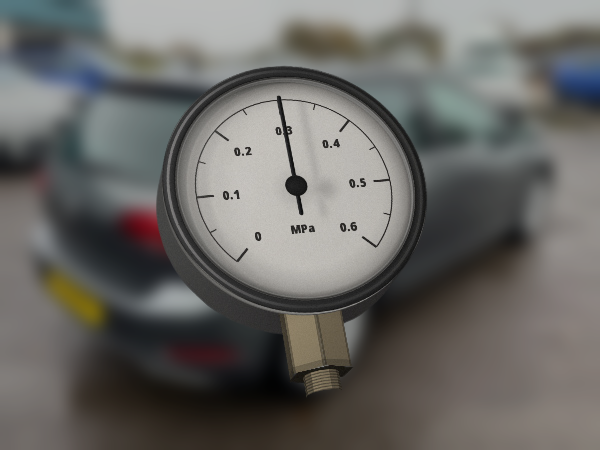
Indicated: 0.3,MPa
